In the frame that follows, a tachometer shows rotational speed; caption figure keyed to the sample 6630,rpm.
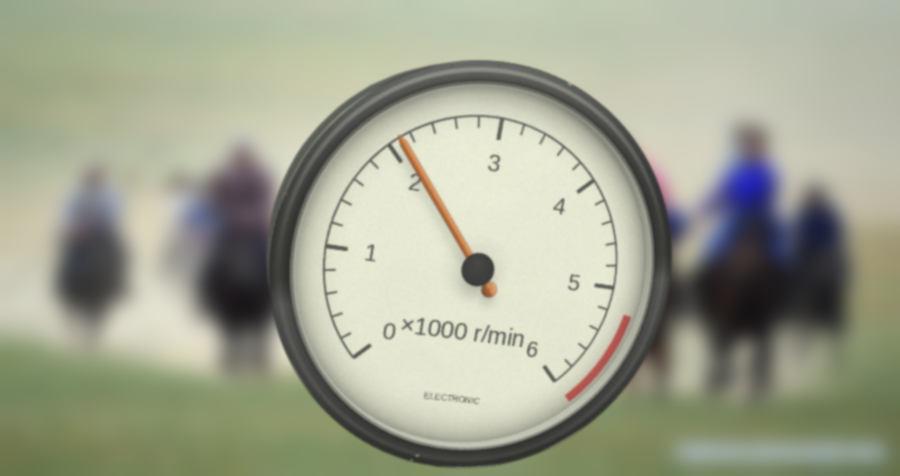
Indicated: 2100,rpm
